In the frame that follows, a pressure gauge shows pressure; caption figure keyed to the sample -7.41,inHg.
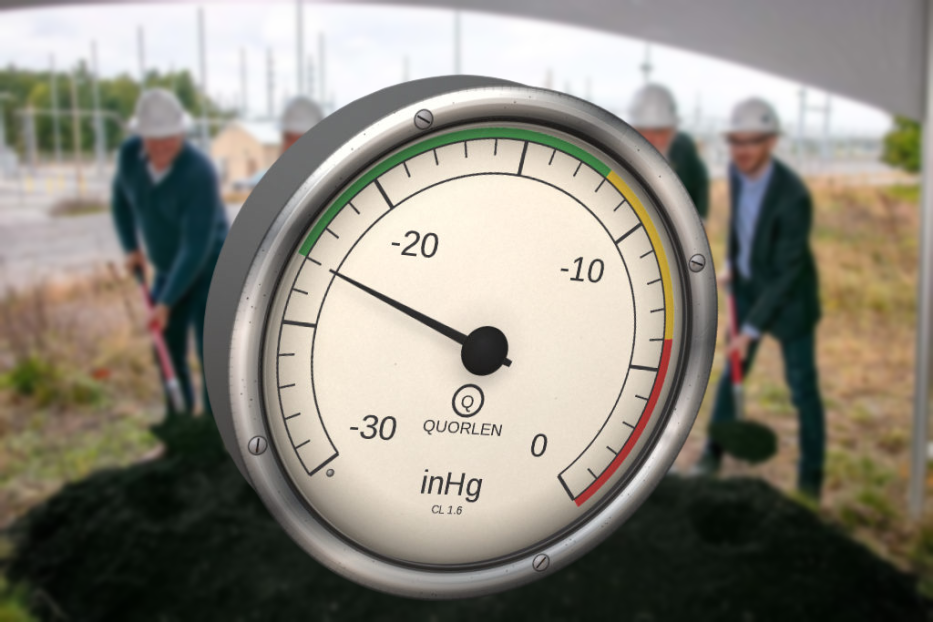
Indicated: -23,inHg
